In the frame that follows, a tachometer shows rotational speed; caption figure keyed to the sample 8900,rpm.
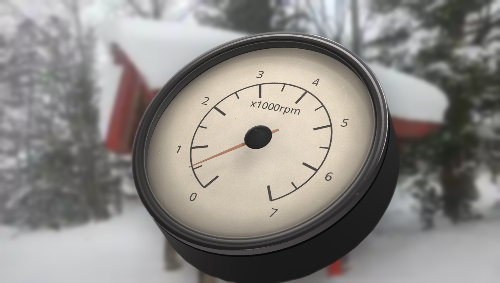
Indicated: 500,rpm
